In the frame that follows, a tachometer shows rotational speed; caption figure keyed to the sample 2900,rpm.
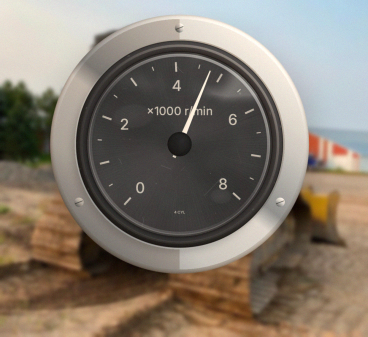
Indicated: 4750,rpm
